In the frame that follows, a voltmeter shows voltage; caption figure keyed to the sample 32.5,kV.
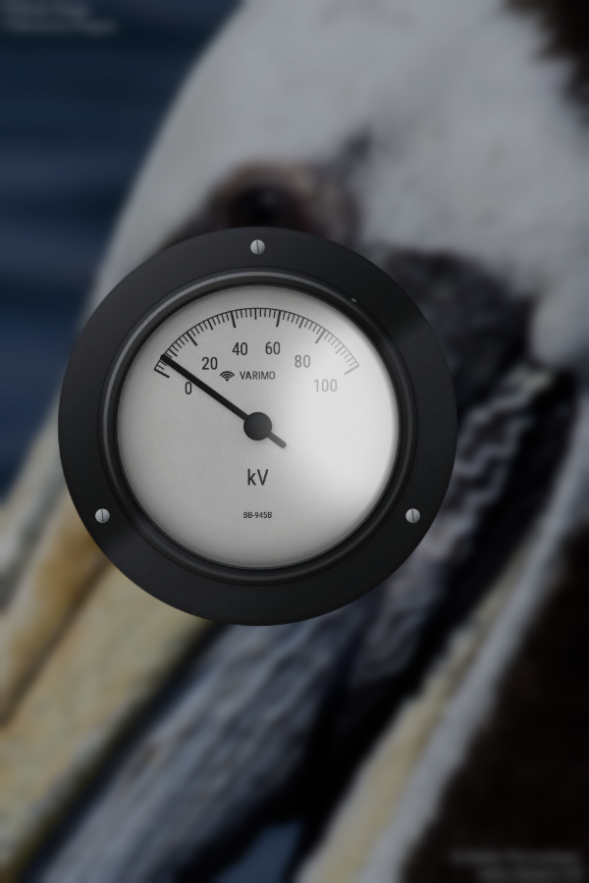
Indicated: 6,kV
